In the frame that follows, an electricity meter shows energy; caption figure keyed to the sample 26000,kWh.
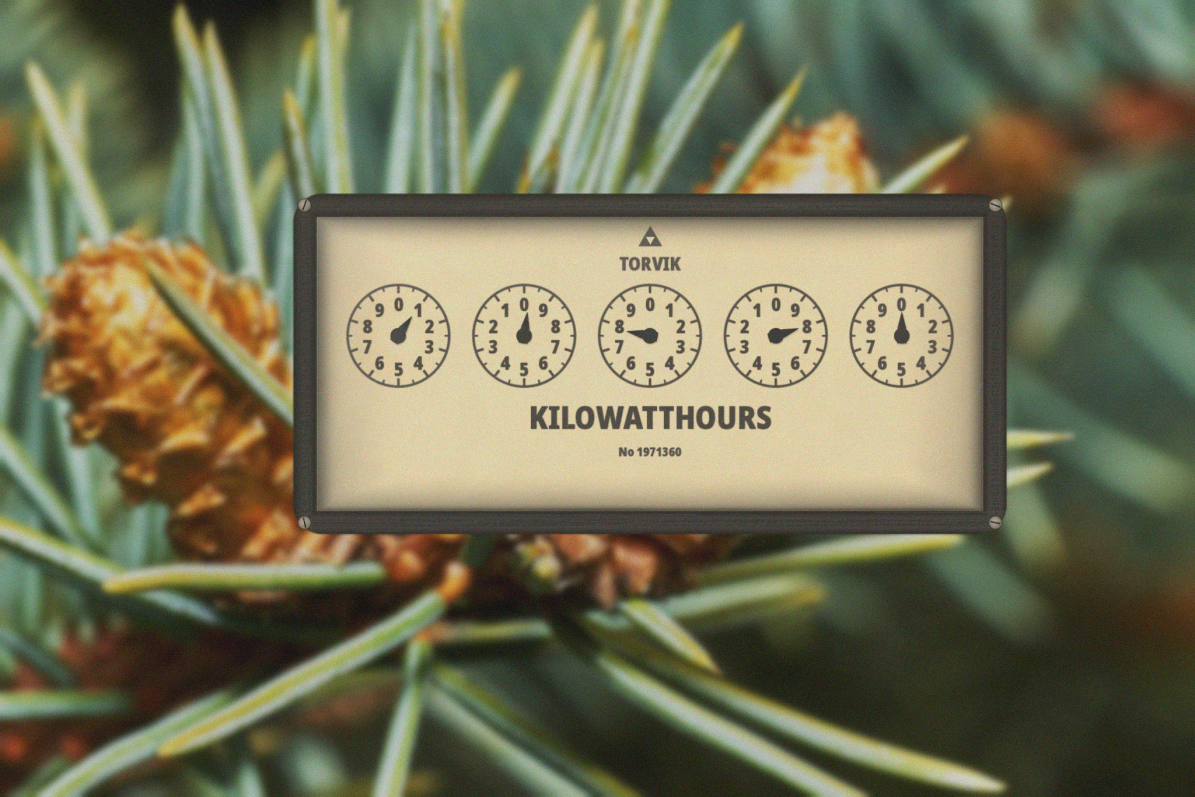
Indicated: 9780,kWh
